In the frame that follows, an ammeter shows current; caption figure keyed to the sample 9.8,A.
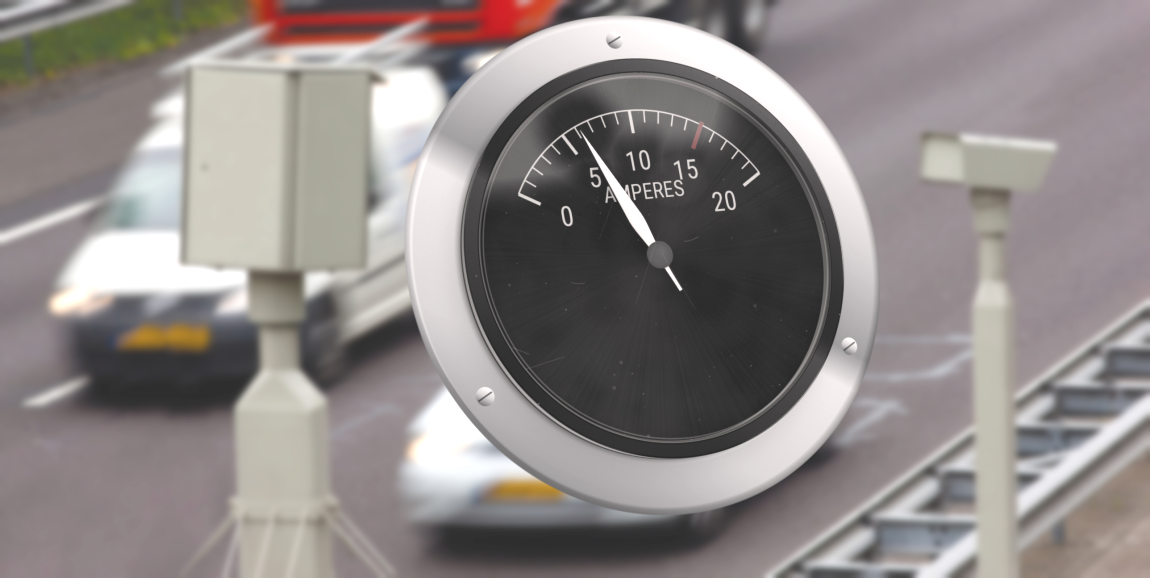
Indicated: 6,A
